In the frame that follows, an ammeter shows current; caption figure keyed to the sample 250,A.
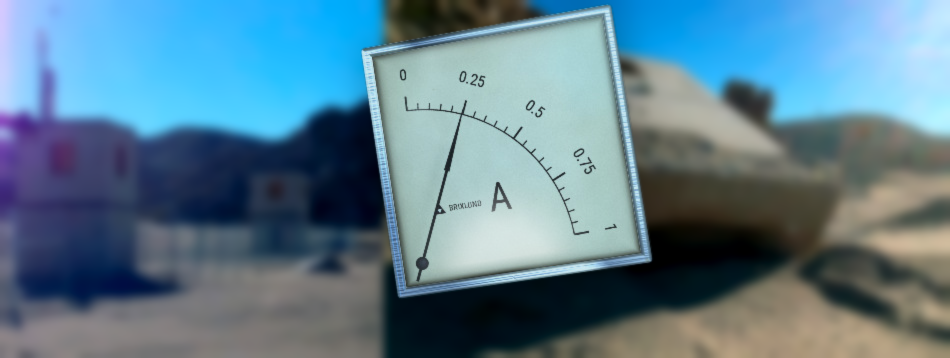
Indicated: 0.25,A
